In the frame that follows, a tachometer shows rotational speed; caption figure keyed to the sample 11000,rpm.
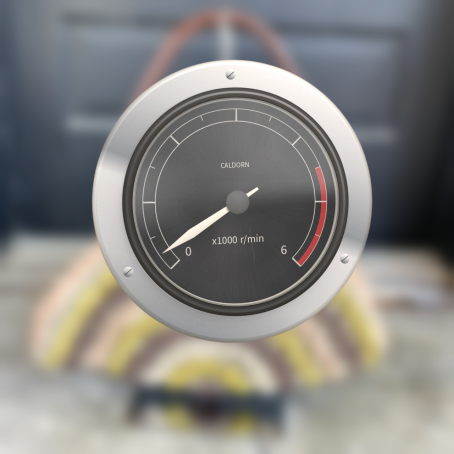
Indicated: 250,rpm
